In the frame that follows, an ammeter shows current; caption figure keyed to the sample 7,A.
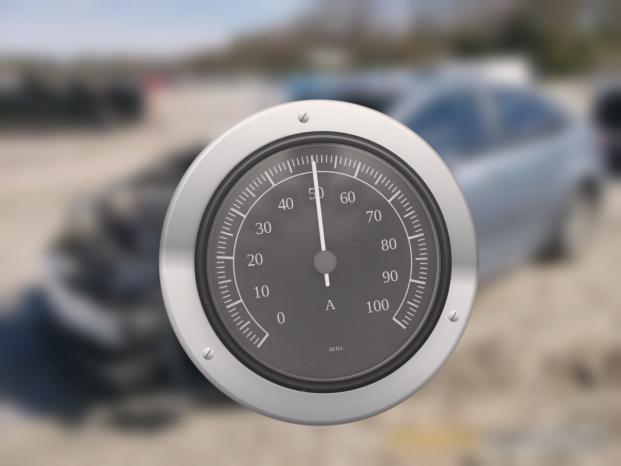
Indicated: 50,A
